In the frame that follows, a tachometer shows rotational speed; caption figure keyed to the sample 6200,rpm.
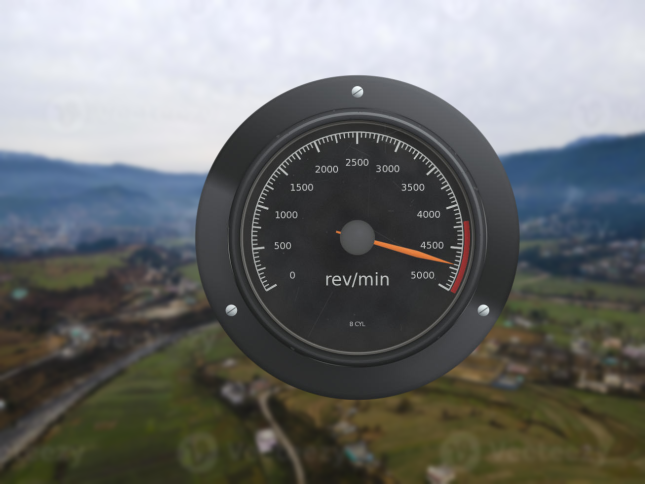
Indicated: 4700,rpm
